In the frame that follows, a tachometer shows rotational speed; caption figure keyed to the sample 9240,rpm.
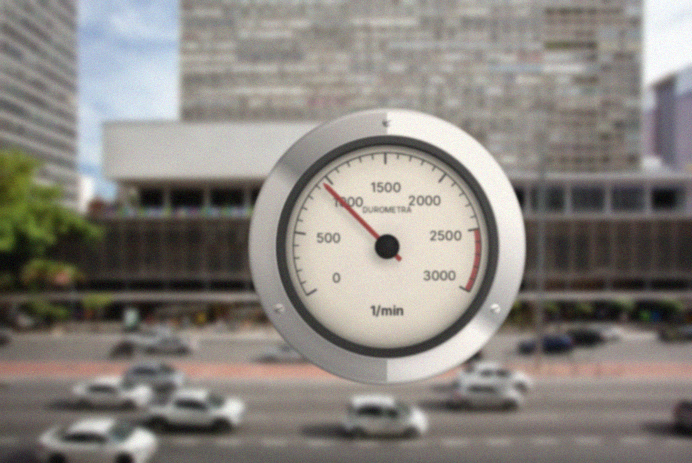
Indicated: 950,rpm
